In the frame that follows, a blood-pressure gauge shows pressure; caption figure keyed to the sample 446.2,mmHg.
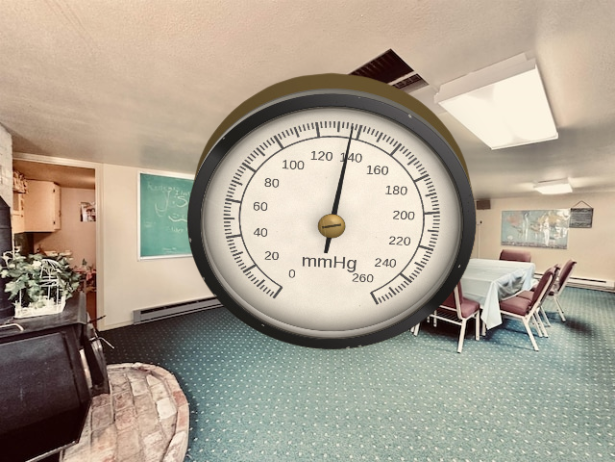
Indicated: 136,mmHg
